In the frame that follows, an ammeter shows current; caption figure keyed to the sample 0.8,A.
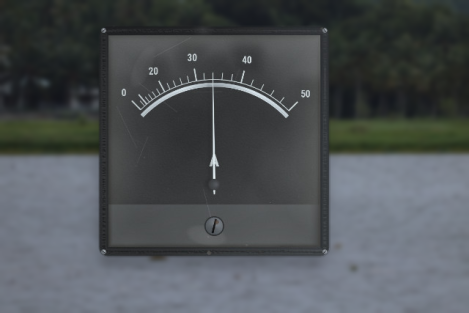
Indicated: 34,A
